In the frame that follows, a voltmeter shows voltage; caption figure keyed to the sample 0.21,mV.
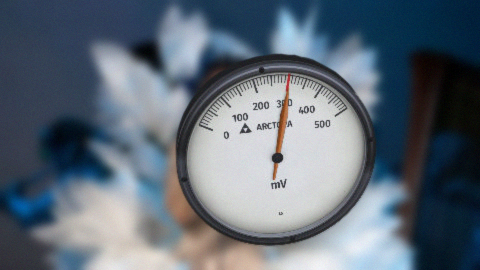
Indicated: 300,mV
